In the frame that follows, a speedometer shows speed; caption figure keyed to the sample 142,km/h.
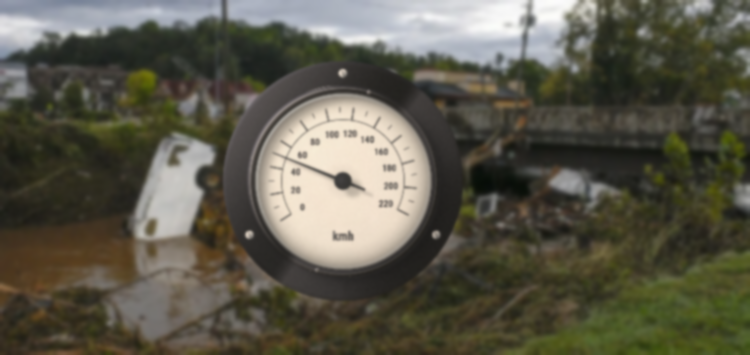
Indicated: 50,km/h
